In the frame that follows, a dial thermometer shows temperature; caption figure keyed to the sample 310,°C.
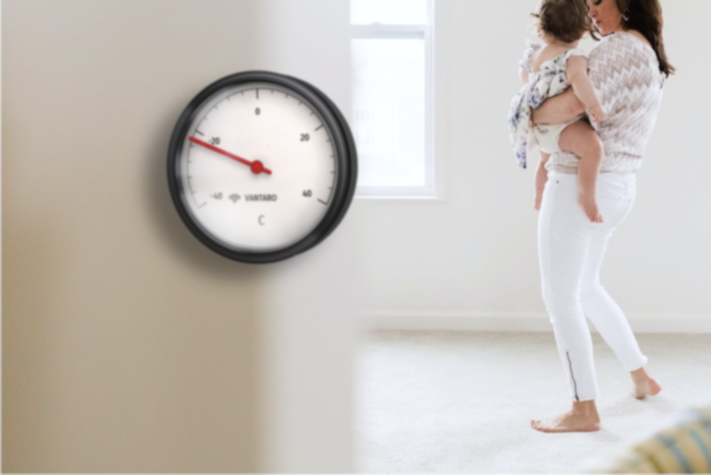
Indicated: -22,°C
